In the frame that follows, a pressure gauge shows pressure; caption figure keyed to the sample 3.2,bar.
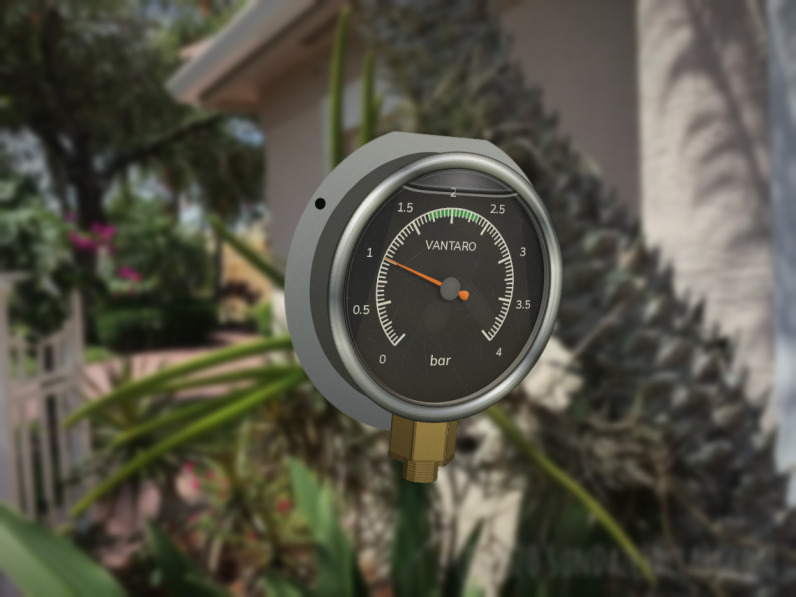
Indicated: 1,bar
